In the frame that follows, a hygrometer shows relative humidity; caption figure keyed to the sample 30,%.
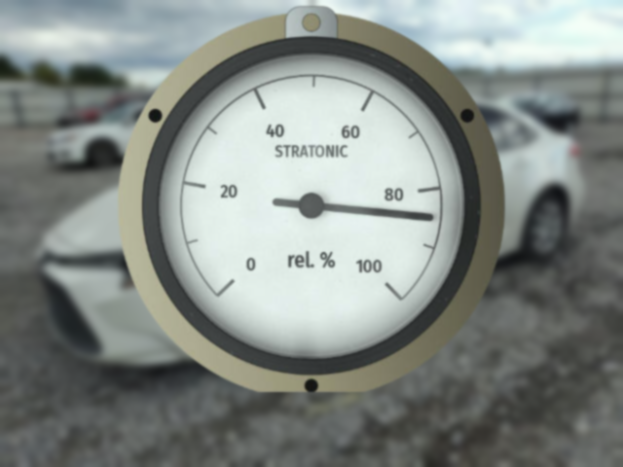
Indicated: 85,%
